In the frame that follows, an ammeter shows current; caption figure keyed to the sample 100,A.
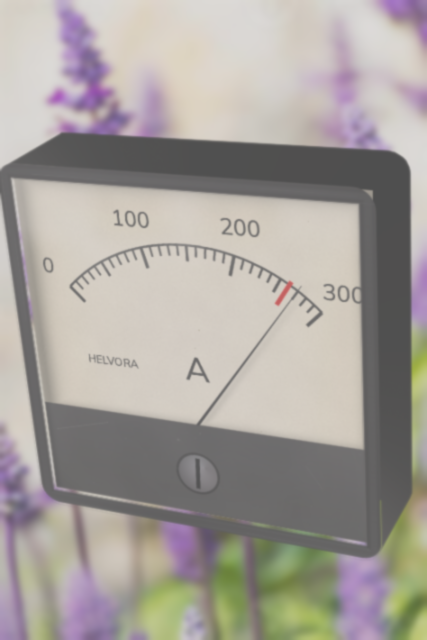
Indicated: 270,A
